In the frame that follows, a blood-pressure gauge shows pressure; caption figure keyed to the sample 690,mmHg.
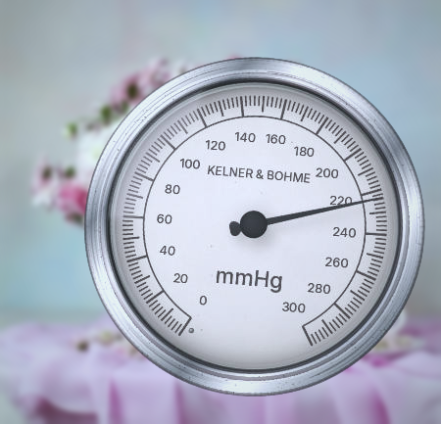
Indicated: 224,mmHg
